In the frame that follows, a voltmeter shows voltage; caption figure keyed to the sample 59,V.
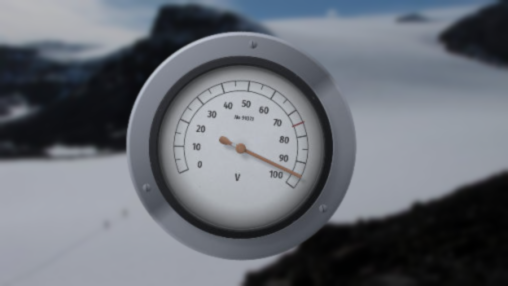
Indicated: 95,V
